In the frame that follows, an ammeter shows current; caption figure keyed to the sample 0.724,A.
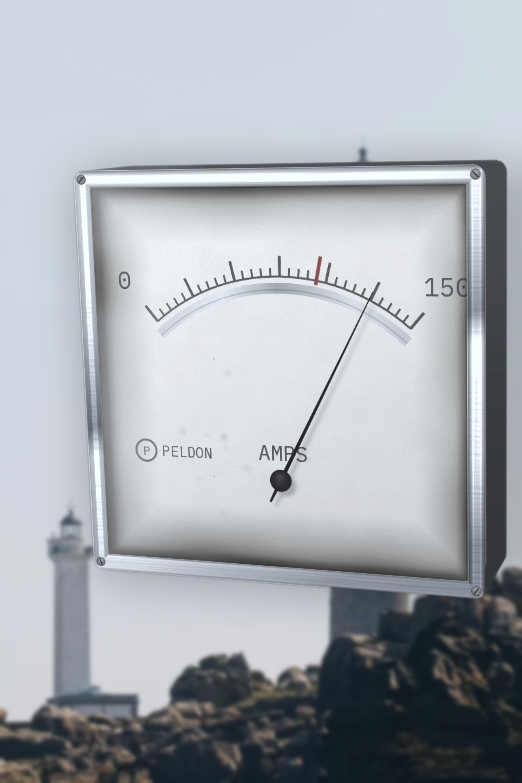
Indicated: 125,A
